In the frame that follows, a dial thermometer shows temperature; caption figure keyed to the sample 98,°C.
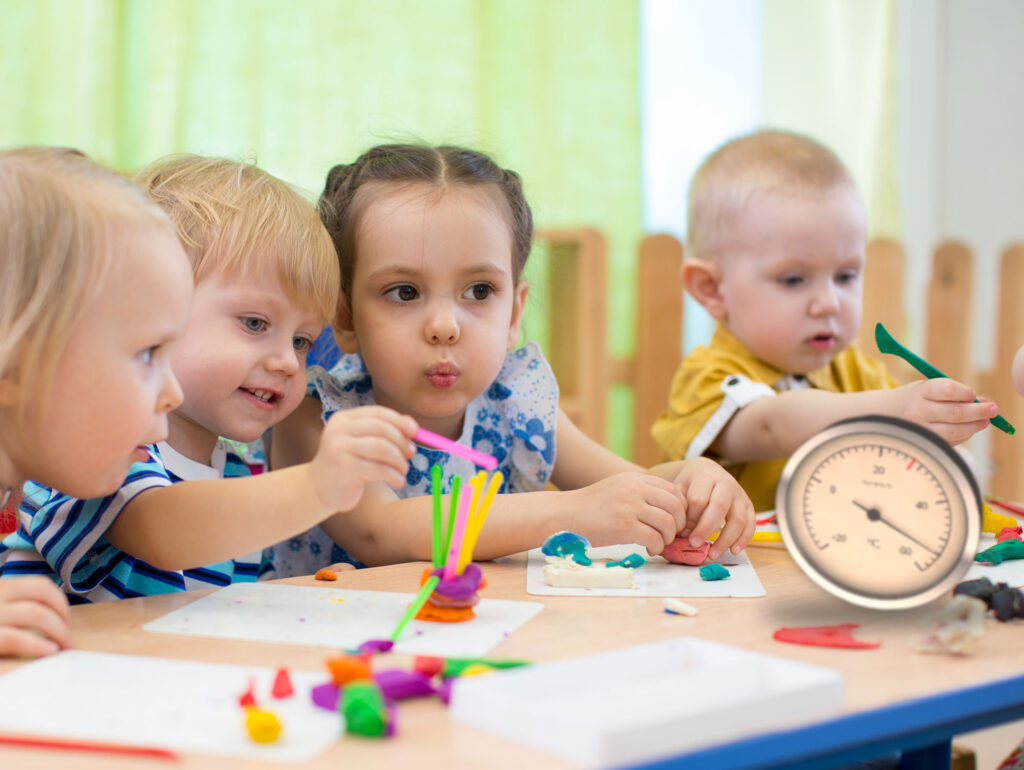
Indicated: 54,°C
